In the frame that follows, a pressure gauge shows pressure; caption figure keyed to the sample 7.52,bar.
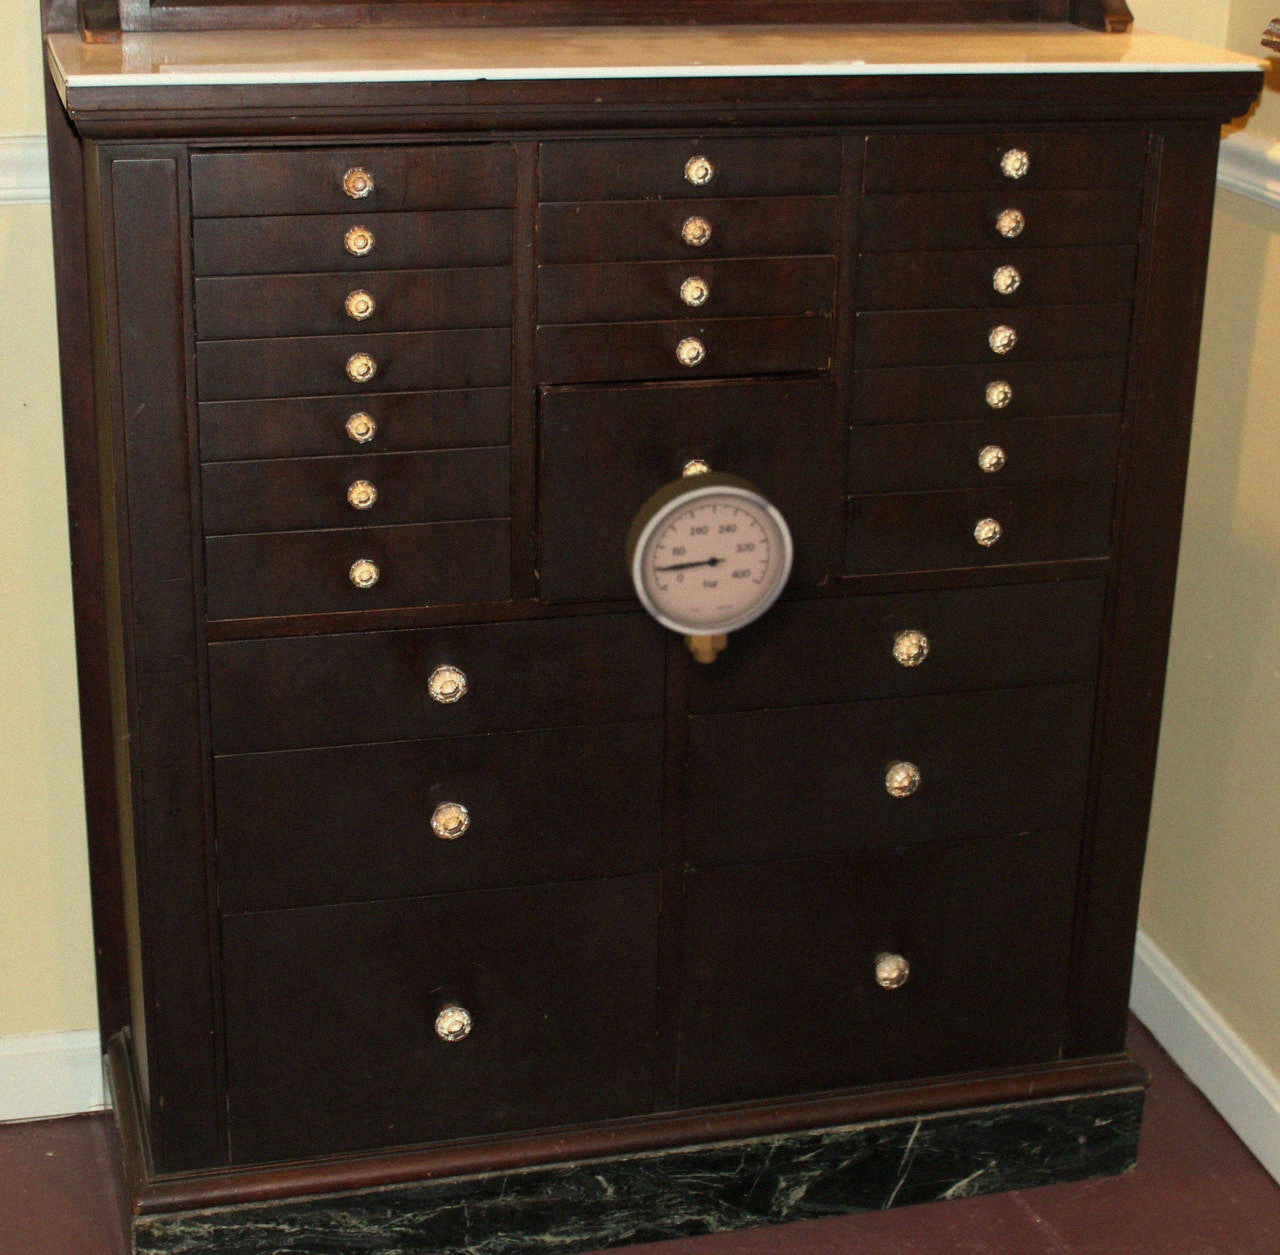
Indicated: 40,bar
